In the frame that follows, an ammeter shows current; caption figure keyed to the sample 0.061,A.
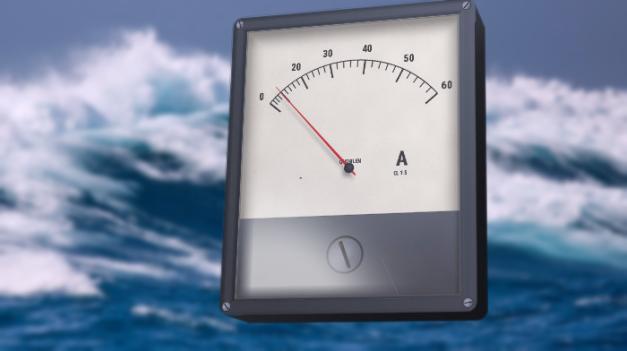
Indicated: 10,A
